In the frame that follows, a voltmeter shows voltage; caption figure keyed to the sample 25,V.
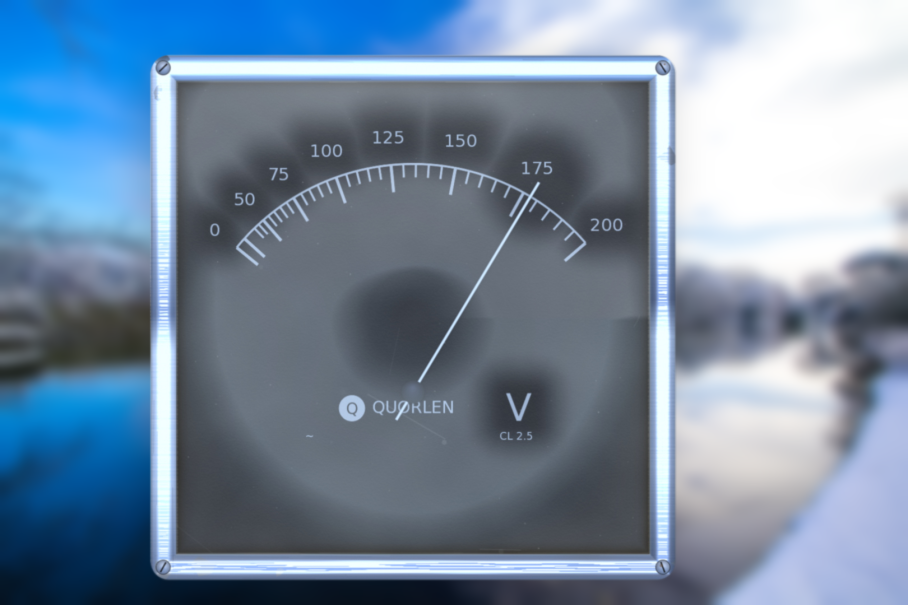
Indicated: 177.5,V
